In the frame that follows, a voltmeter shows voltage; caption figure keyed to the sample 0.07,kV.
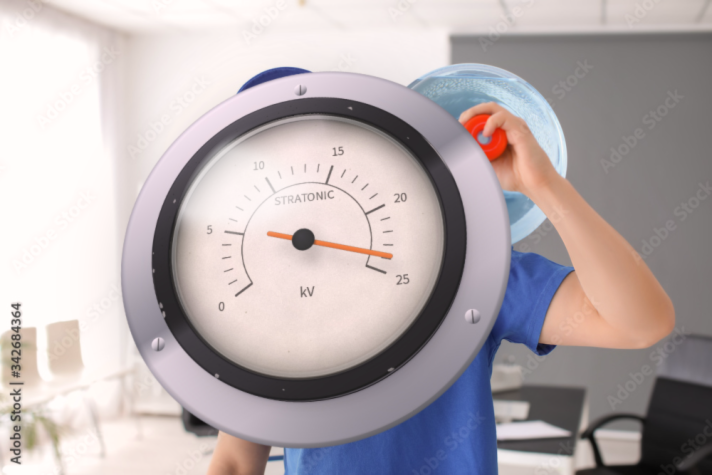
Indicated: 24,kV
